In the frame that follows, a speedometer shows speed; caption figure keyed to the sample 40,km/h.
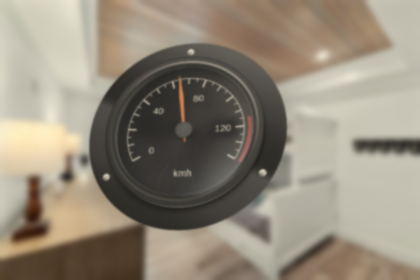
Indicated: 65,km/h
